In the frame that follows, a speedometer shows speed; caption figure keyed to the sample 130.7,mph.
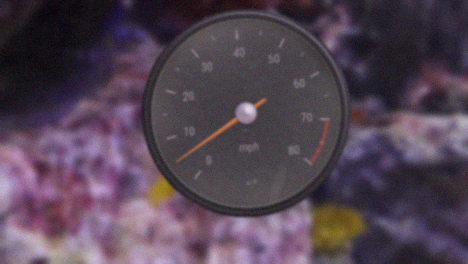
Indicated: 5,mph
